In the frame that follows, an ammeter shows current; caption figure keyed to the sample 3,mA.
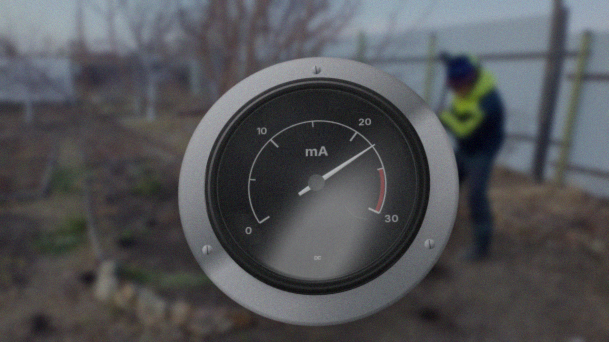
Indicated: 22.5,mA
